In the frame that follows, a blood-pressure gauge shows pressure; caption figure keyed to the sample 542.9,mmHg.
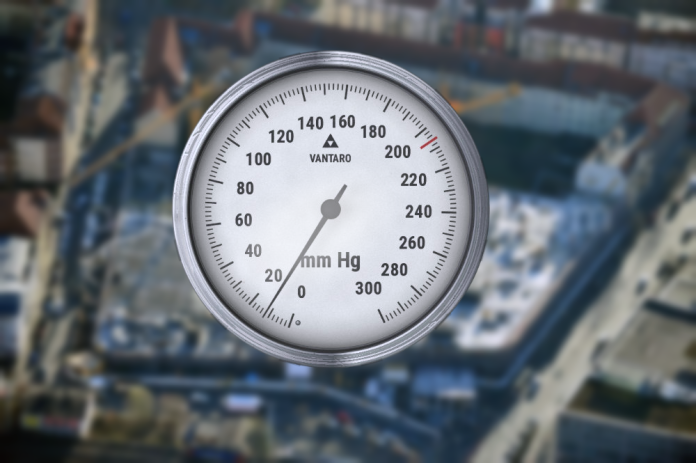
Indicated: 12,mmHg
